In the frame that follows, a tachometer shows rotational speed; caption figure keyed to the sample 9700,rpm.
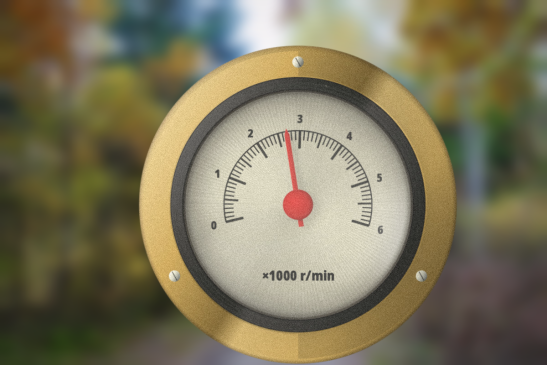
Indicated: 2700,rpm
